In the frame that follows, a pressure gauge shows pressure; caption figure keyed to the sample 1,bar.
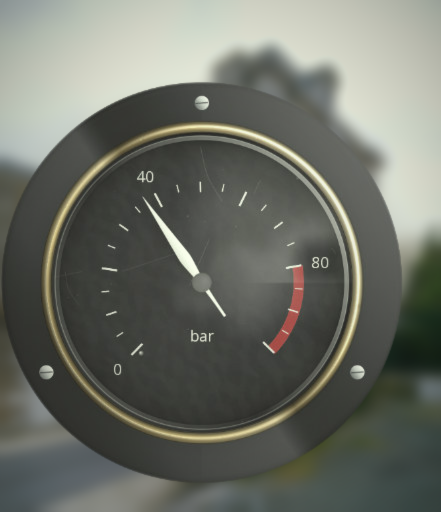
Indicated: 37.5,bar
